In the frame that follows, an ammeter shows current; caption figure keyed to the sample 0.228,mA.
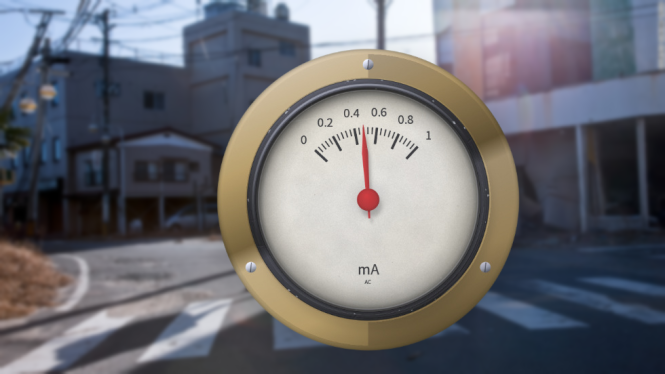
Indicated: 0.48,mA
